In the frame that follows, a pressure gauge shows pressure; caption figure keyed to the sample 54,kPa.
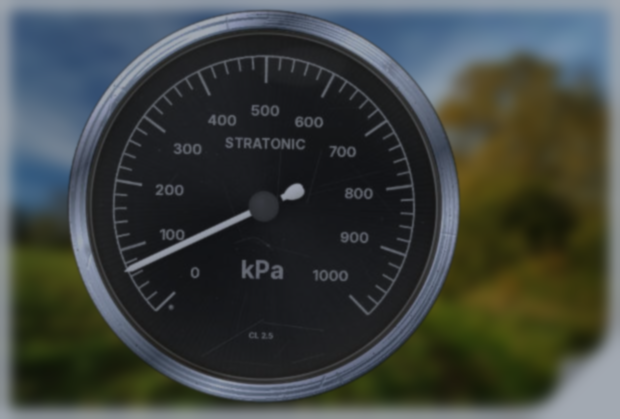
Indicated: 70,kPa
